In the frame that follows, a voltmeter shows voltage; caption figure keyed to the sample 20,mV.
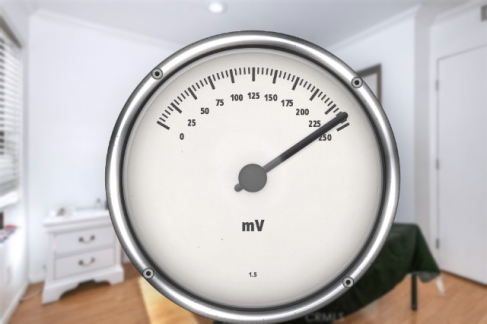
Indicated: 240,mV
